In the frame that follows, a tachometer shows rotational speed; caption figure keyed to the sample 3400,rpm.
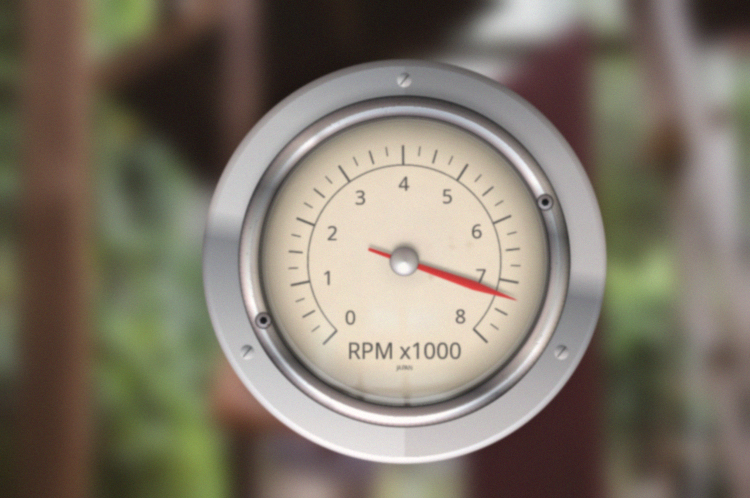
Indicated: 7250,rpm
